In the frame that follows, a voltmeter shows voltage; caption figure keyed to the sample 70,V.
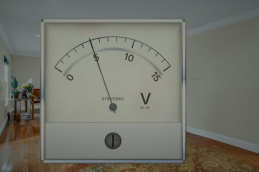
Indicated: 5,V
